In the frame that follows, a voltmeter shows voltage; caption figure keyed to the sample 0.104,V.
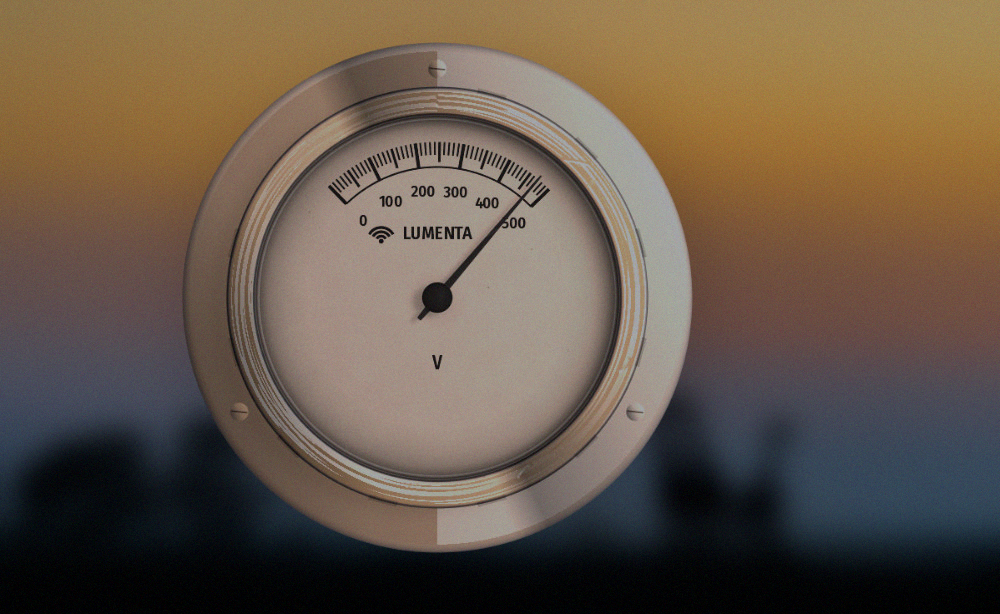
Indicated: 470,V
